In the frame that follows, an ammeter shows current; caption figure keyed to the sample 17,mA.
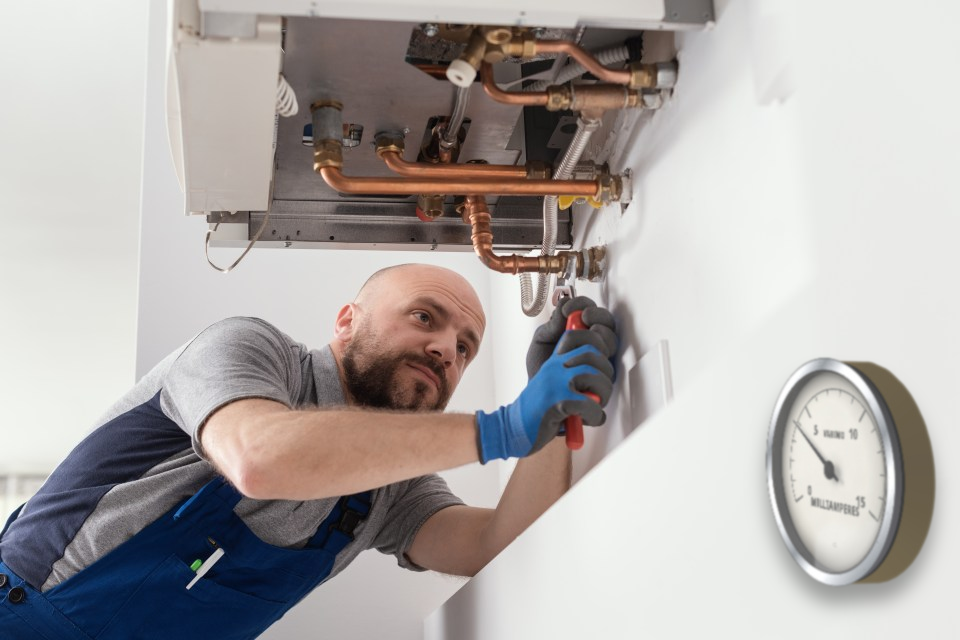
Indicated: 4,mA
